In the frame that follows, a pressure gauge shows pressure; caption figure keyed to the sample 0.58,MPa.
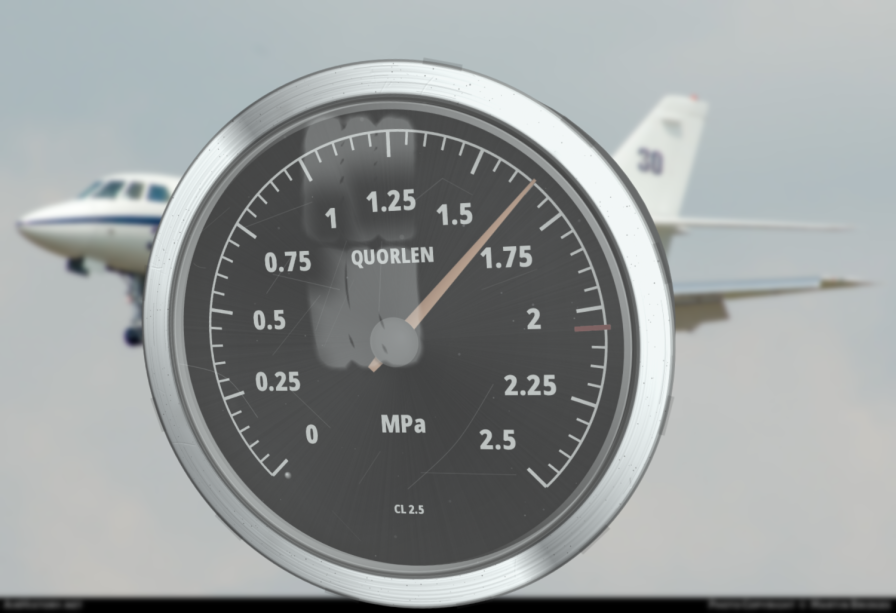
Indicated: 1.65,MPa
